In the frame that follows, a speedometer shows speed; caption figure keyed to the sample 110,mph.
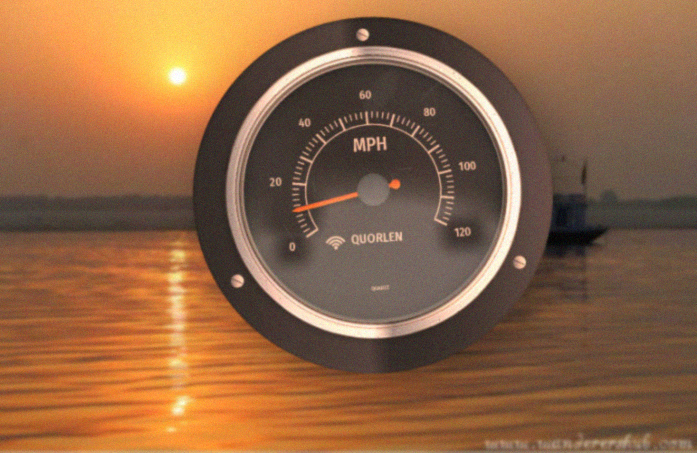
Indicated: 10,mph
